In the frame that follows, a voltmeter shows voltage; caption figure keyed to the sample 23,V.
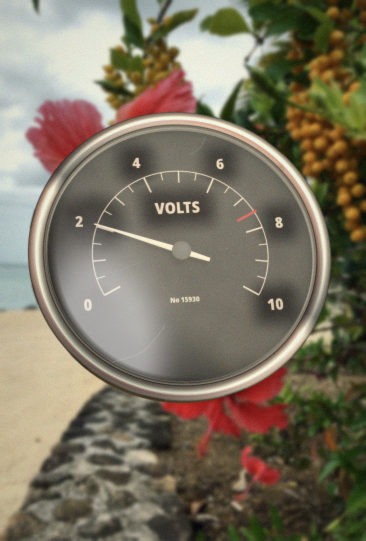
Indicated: 2,V
